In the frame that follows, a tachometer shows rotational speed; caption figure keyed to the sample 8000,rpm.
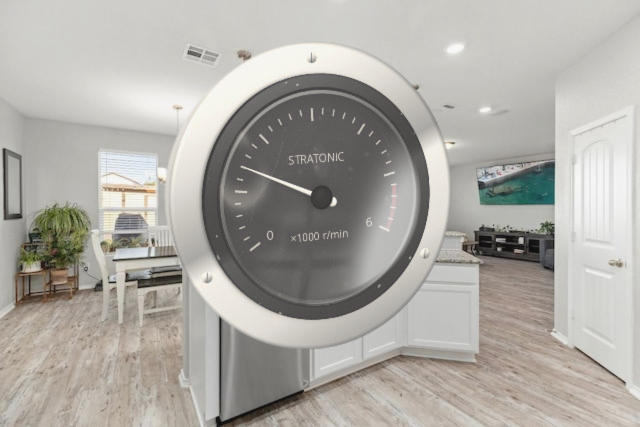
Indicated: 1400,rpm
